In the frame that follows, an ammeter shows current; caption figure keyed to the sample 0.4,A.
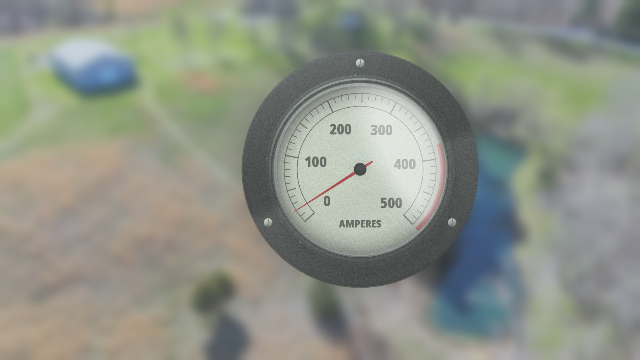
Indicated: 20,A
